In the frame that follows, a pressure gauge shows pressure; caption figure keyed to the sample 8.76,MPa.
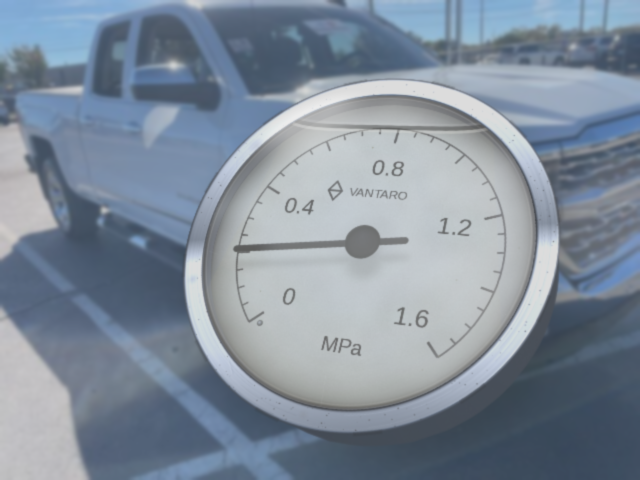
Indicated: 0.2,MPa
